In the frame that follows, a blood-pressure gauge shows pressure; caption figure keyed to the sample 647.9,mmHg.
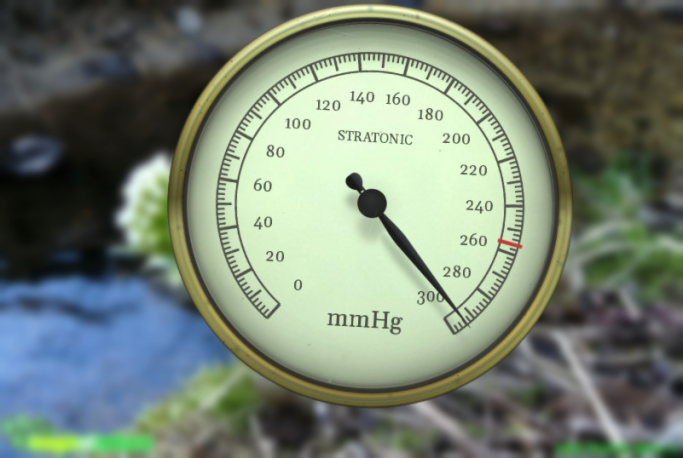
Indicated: 294,mmHg
